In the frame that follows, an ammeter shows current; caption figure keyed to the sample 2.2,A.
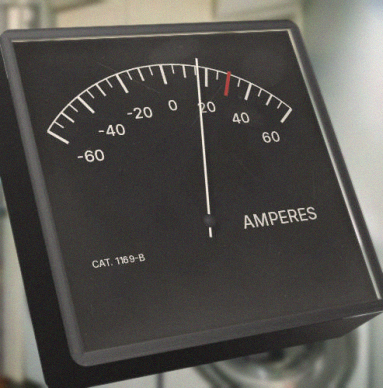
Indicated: 15,A
